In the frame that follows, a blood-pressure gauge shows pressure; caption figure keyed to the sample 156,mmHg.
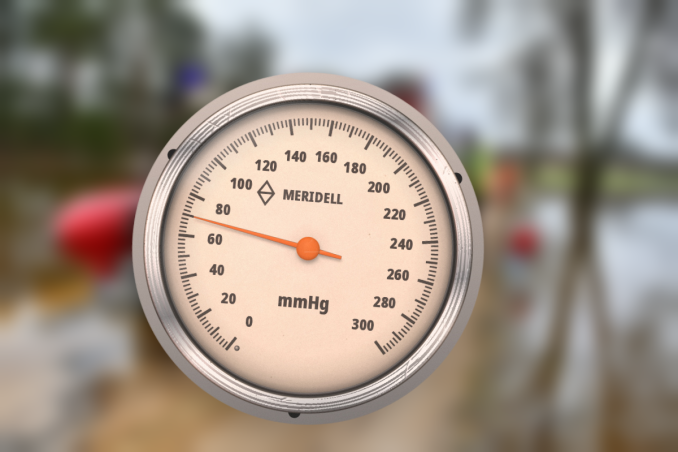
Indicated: 70,mmHg
